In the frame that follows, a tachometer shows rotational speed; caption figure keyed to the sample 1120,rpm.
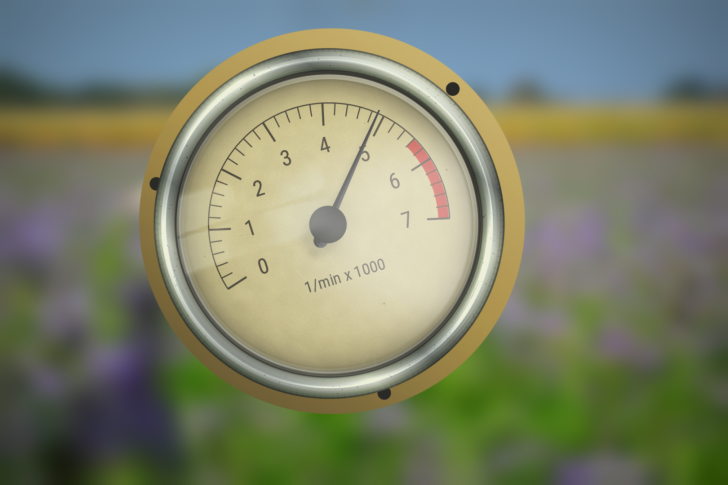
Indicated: 4900,rpm
